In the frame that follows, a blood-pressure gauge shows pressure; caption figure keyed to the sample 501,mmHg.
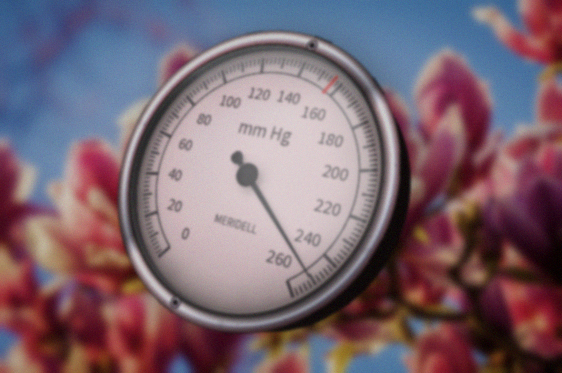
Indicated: 250,mmHg
